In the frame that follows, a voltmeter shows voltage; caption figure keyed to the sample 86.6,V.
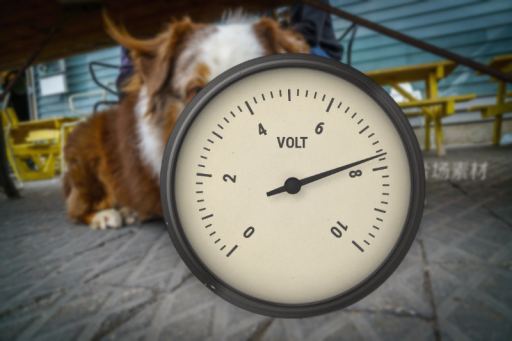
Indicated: 7.7,V
